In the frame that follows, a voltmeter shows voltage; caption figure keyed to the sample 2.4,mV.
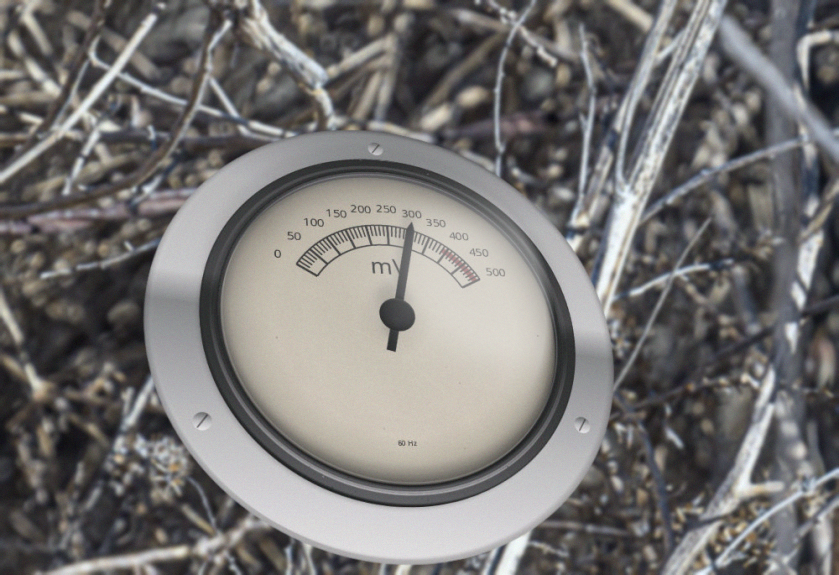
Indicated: 300,mV
